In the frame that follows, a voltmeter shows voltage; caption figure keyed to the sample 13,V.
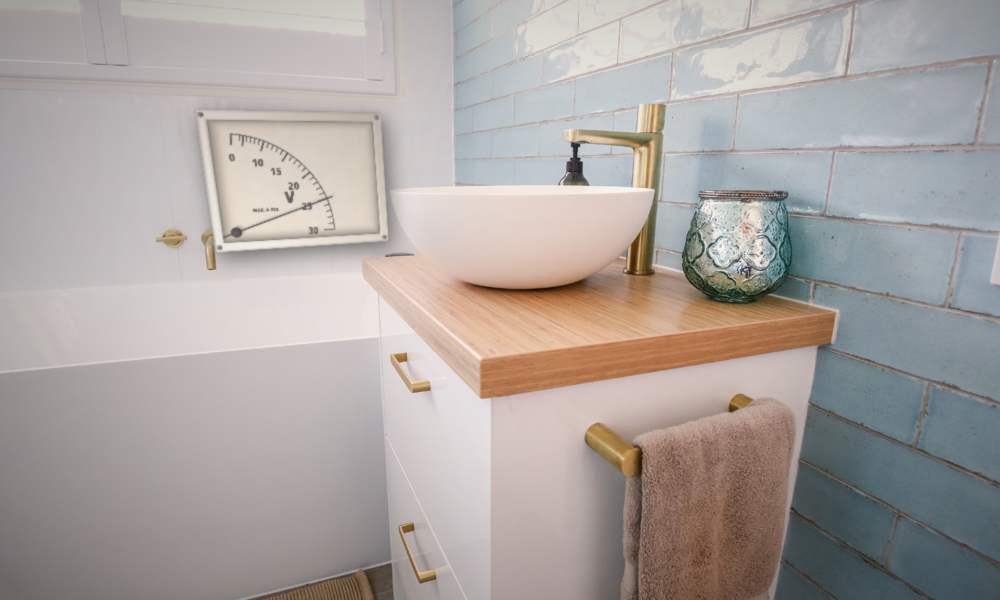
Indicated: 25,V
